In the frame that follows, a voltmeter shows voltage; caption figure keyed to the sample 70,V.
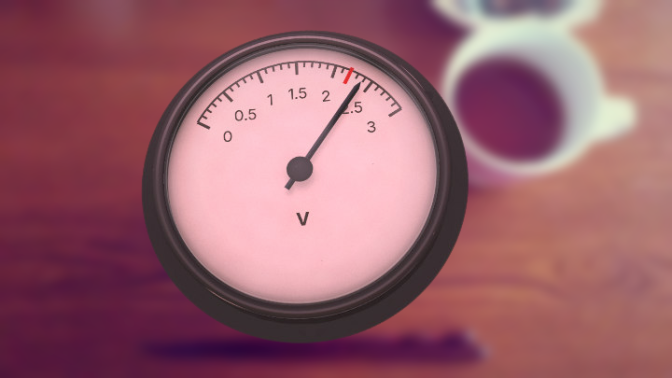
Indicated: 2.4,V
